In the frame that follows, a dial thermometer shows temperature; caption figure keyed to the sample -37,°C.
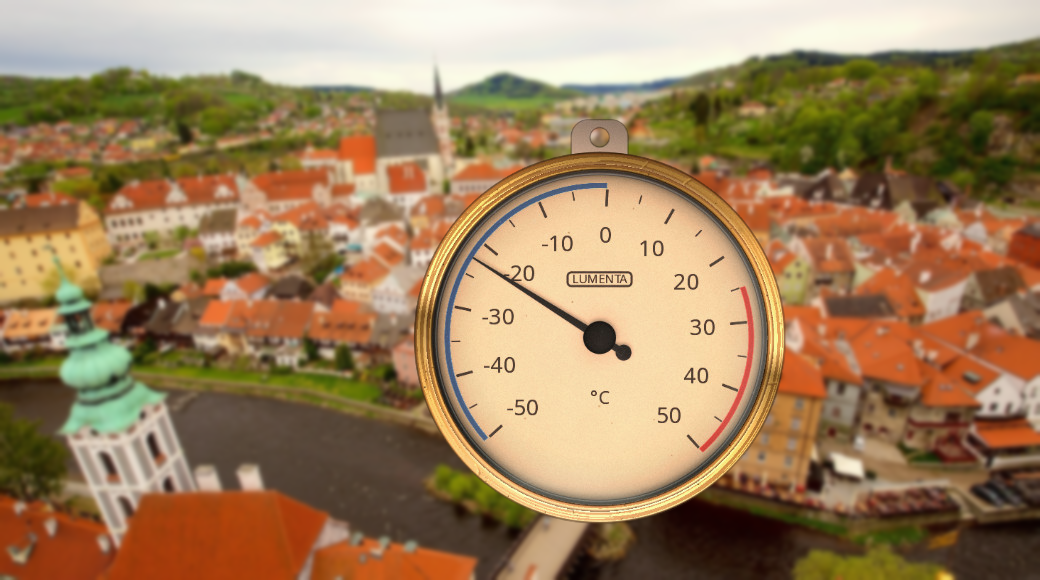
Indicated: -22.5,°C
